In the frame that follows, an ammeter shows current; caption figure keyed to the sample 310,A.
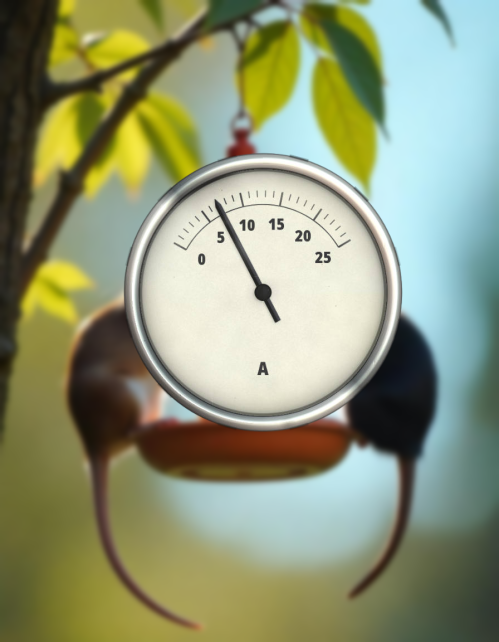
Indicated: 7,A
